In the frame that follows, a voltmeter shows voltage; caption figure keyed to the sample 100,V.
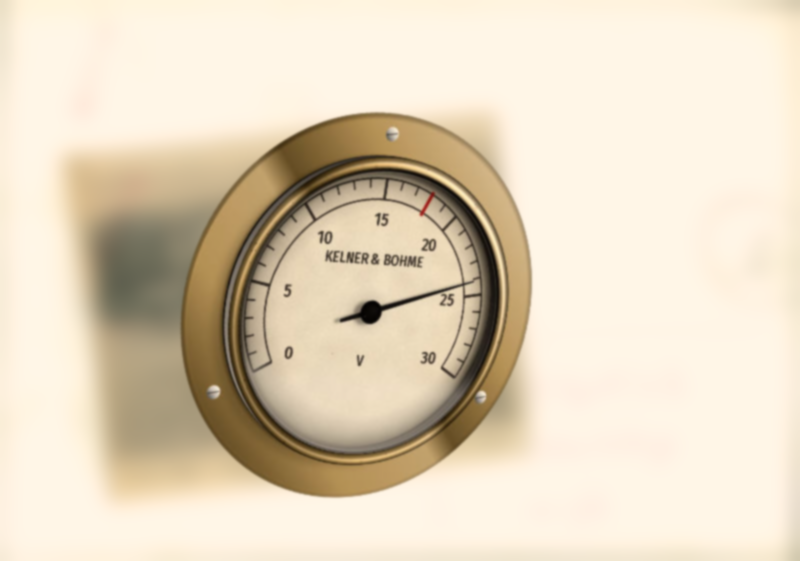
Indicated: 24,V
